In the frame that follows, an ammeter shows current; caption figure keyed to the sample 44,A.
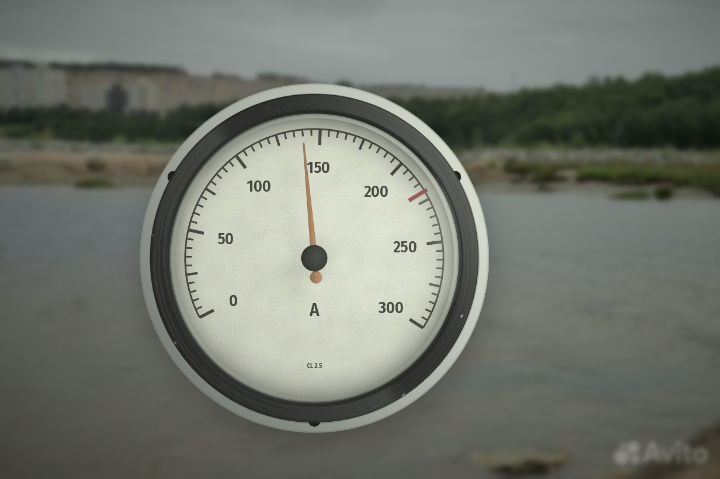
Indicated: 140,A
